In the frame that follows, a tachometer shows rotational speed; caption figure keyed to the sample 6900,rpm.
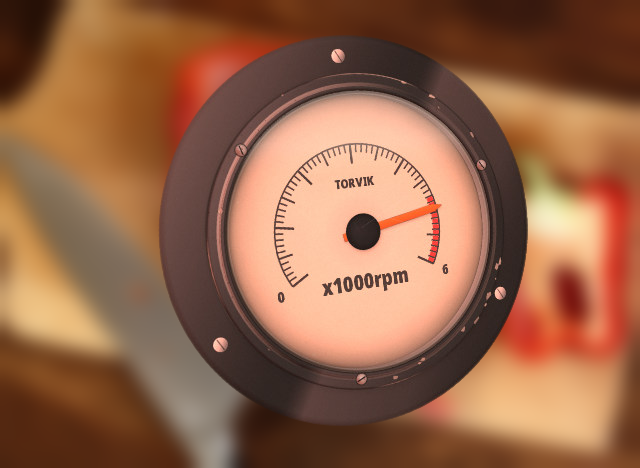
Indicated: 5000,rpm
